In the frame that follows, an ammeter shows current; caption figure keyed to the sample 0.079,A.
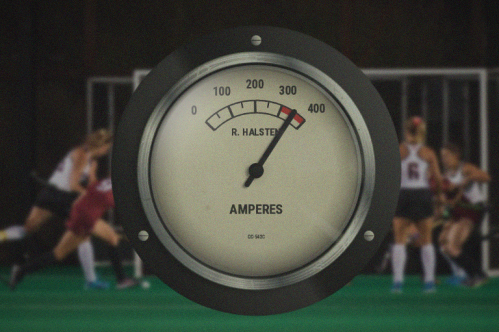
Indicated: 350,A
